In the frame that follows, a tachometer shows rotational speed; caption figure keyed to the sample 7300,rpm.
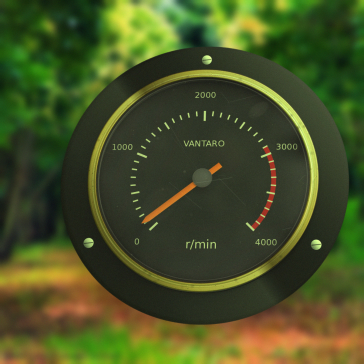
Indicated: 100,rpm
